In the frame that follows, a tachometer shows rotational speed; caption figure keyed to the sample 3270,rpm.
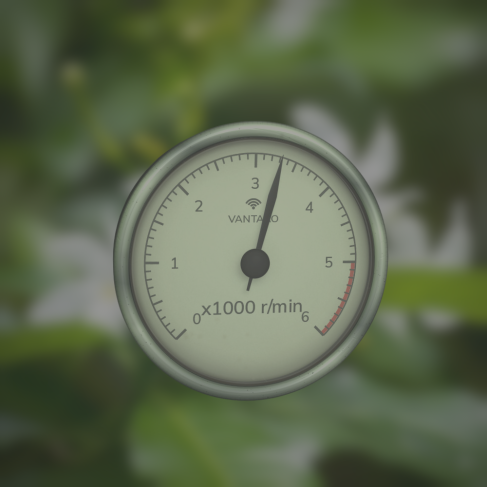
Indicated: 3300,rpm
